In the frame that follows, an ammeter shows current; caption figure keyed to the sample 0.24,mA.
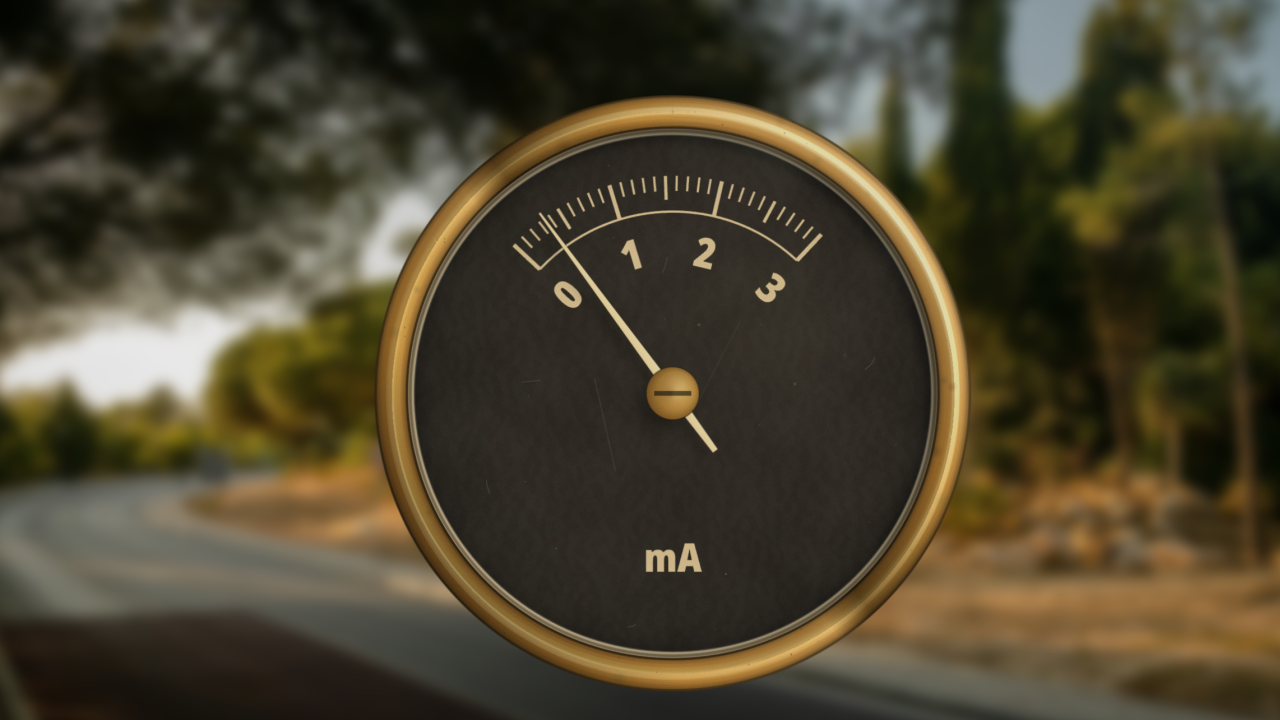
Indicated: 0.35,mA
